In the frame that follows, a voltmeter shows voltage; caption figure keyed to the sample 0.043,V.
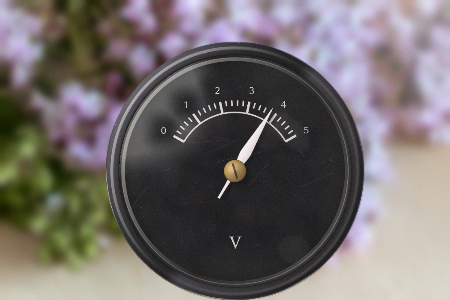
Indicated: 3.8,V
